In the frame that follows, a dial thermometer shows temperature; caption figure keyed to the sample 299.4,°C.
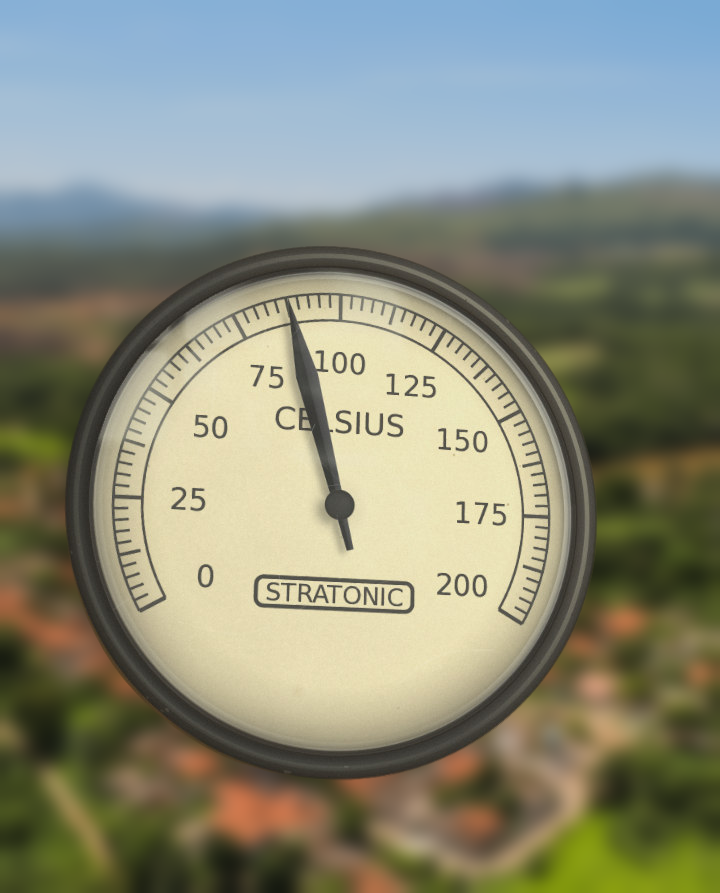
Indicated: 87.5,°C
